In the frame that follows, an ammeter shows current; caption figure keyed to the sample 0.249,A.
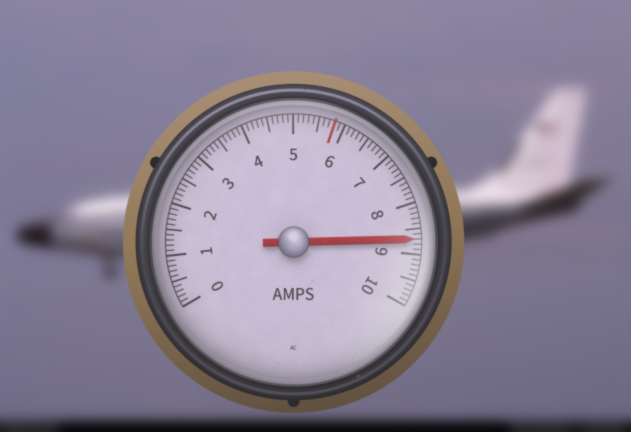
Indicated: 8.7,A
